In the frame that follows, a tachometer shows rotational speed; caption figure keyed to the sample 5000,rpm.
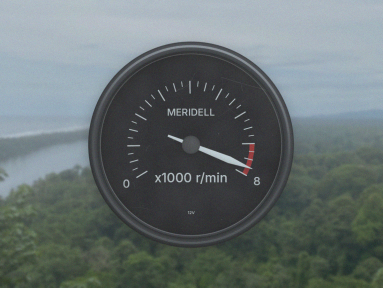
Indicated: 7750,rpm
